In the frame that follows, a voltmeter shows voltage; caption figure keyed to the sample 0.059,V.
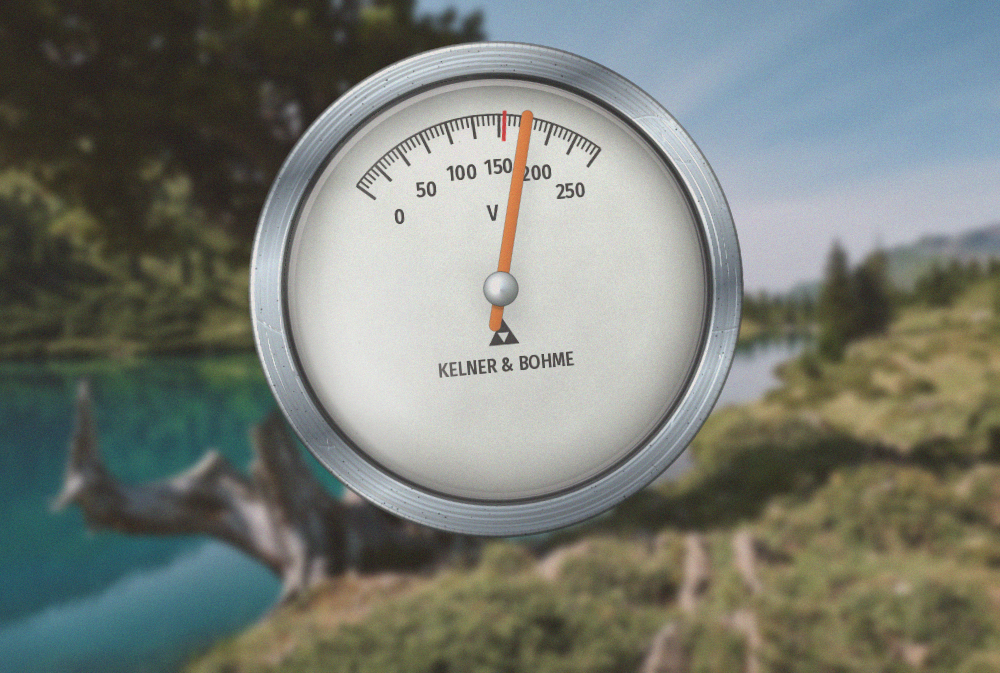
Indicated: 175,V
